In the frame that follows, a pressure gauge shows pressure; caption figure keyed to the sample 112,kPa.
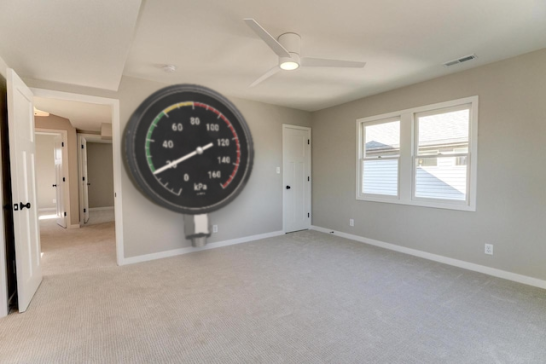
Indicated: 20,kPa
